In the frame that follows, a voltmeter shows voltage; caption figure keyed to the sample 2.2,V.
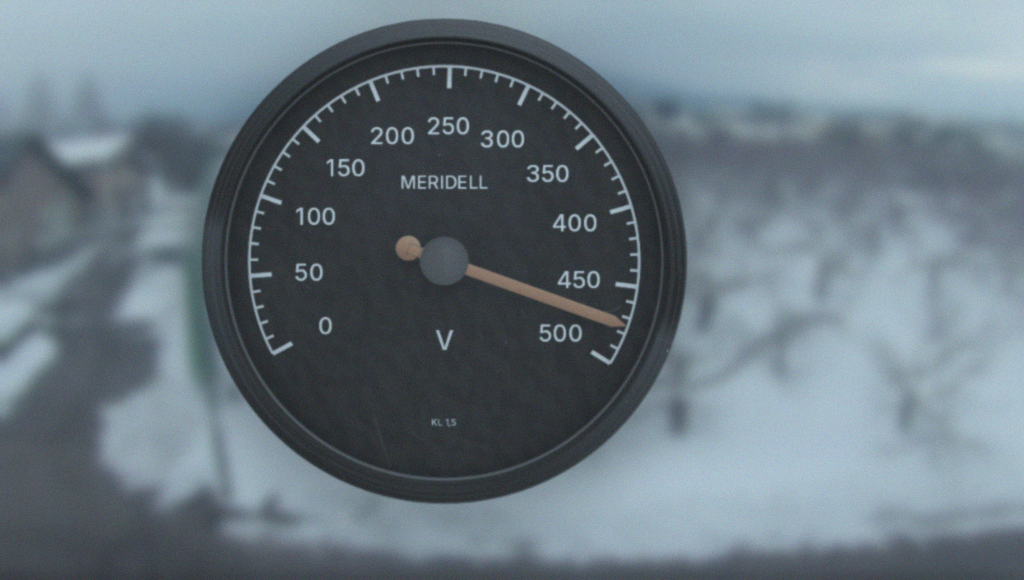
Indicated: 475,V
